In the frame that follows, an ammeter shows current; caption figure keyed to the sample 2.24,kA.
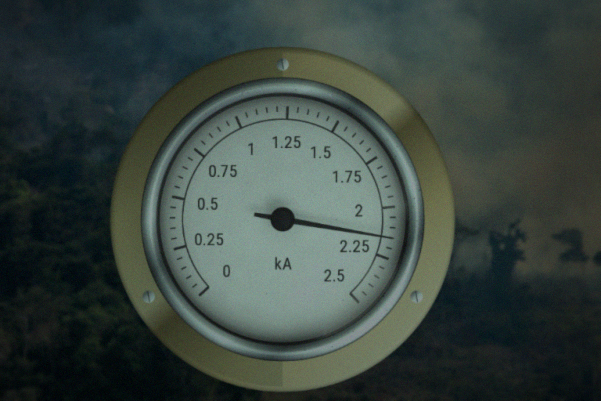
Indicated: 2.15,kA
